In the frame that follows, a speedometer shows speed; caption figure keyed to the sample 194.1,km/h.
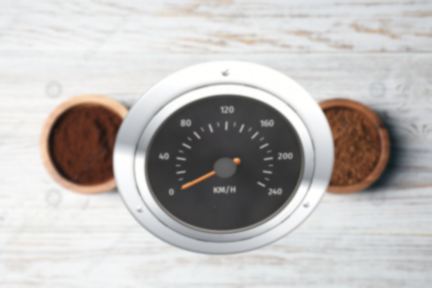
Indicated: 0,km/h
